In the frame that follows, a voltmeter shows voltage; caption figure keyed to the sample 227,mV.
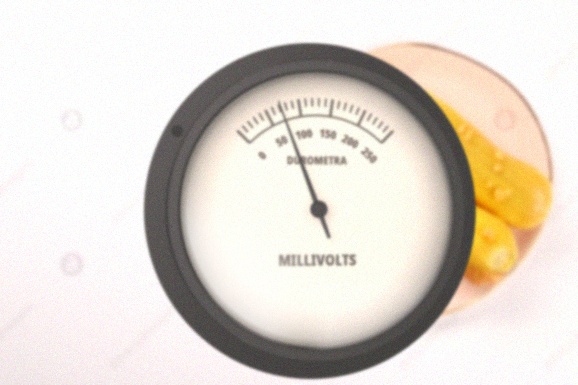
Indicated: 70,mV
